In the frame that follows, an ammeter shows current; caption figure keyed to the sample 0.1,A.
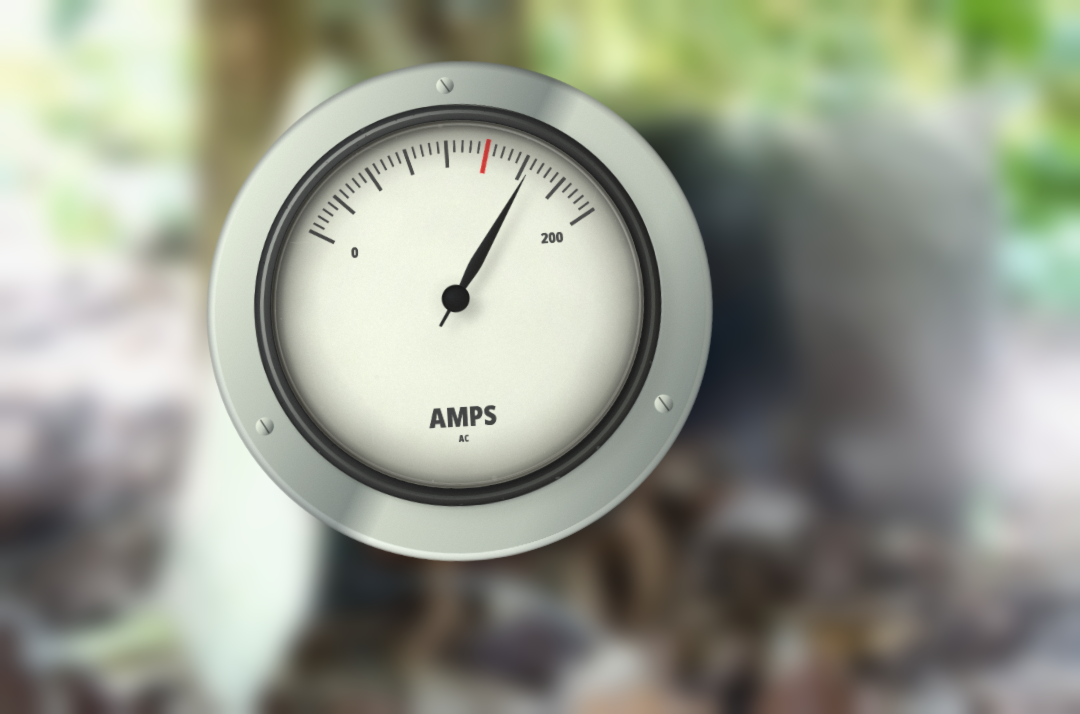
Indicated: 155,A
